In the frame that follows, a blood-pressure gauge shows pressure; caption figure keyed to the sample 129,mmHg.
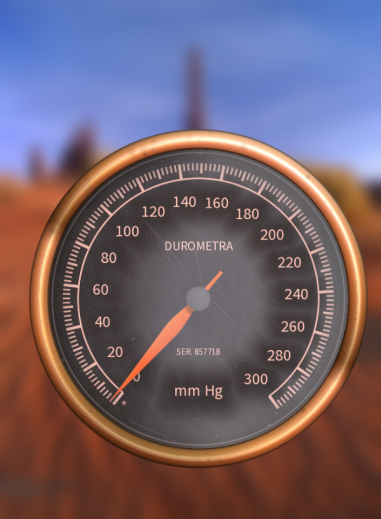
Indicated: 2,mmHg
